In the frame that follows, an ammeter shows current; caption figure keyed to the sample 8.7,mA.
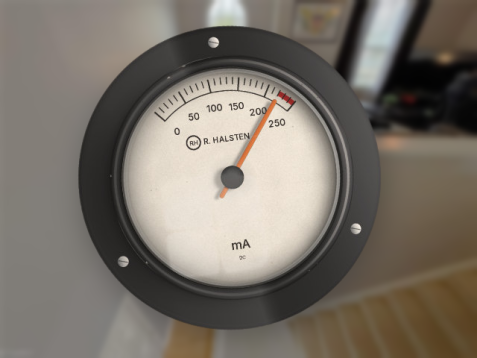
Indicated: 220,mA
